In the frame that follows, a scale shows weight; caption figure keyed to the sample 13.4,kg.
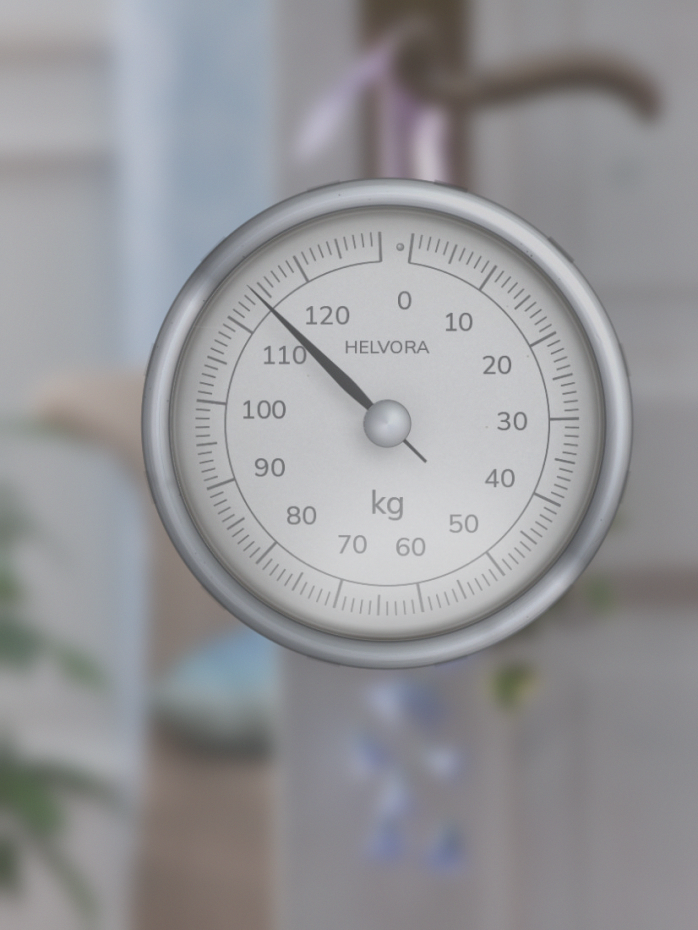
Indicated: 114,kg
